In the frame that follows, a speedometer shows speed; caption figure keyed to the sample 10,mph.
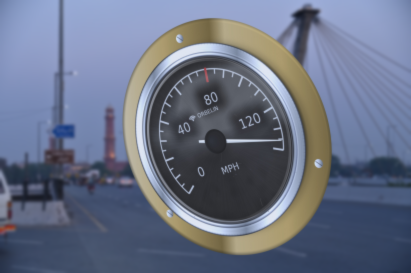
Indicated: 135,mph
